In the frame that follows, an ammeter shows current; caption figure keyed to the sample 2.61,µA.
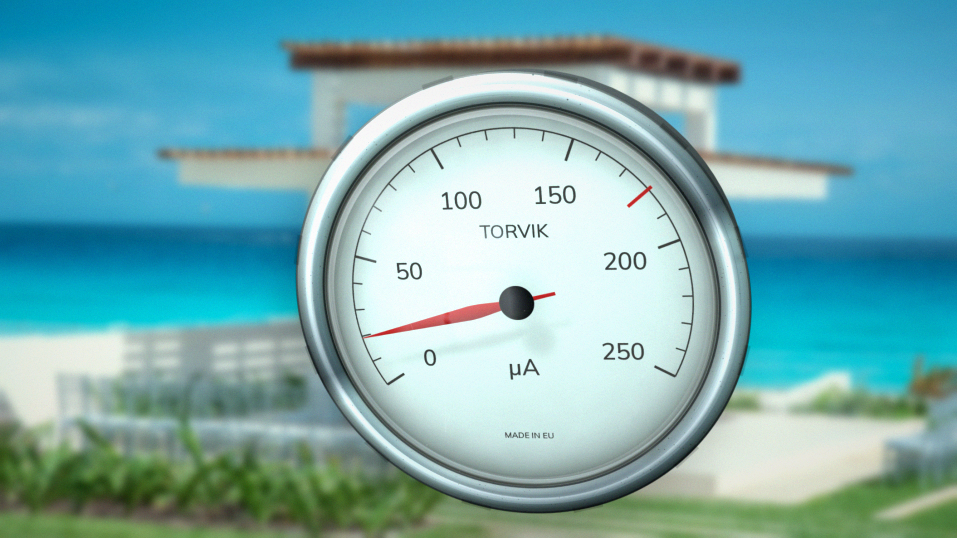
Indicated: 20,µA
